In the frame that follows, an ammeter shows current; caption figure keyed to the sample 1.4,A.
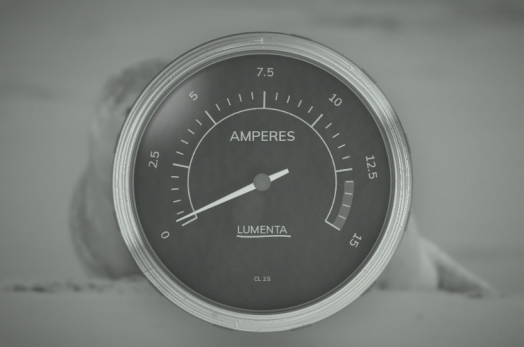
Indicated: 0.25,A
